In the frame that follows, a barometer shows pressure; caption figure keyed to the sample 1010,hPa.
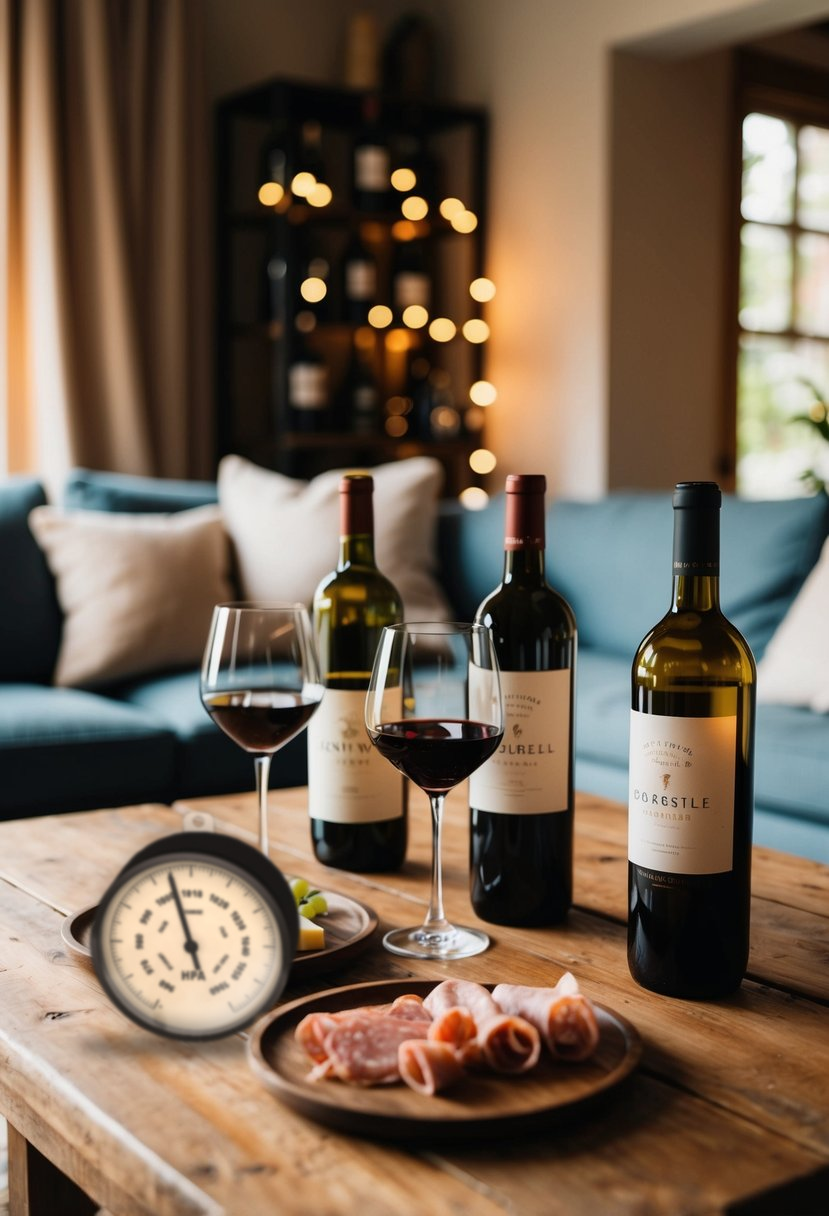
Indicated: 1005,hPa
